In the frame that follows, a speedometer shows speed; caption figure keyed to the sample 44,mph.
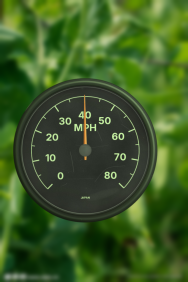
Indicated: 40,mph
